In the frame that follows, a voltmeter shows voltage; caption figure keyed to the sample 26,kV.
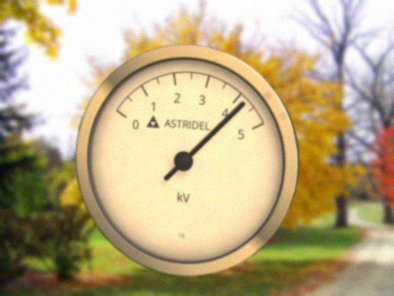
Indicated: 4.25,kV
